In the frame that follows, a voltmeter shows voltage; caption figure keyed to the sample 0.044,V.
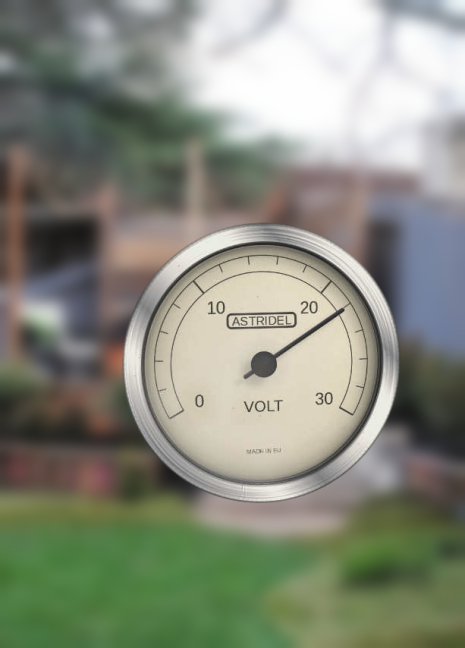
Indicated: 22,V
